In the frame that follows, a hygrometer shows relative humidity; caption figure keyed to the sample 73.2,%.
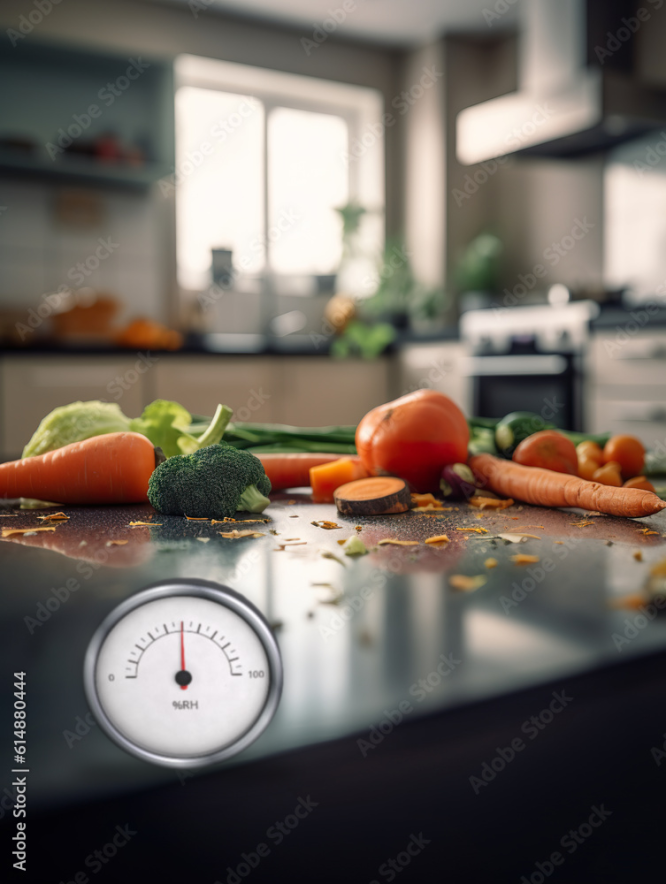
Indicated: 50,%
